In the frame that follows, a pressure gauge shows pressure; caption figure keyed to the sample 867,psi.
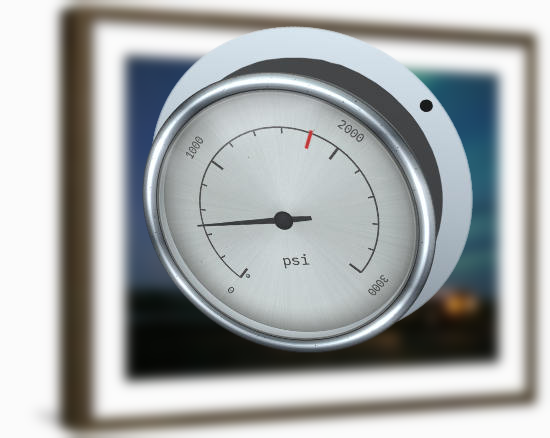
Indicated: 500,psi
